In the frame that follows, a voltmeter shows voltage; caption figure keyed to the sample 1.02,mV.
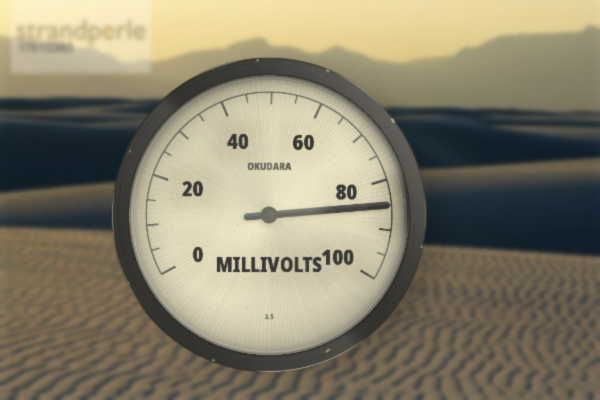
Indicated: 85,mV
